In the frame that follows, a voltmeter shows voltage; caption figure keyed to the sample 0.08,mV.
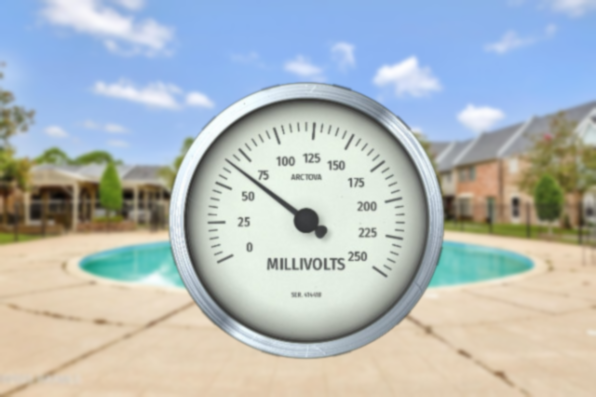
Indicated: 65,mV
